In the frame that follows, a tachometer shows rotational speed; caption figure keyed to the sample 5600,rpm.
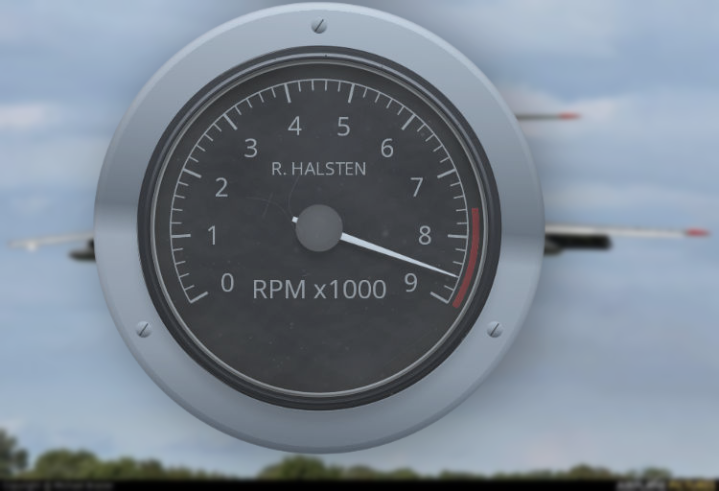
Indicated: 8600,rpm
